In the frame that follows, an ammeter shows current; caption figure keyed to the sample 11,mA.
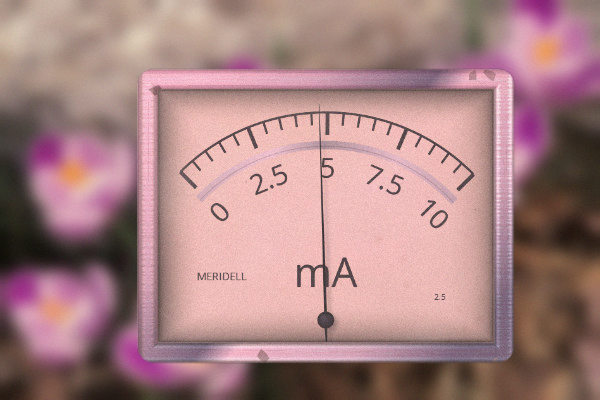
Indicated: 4.75,mA
